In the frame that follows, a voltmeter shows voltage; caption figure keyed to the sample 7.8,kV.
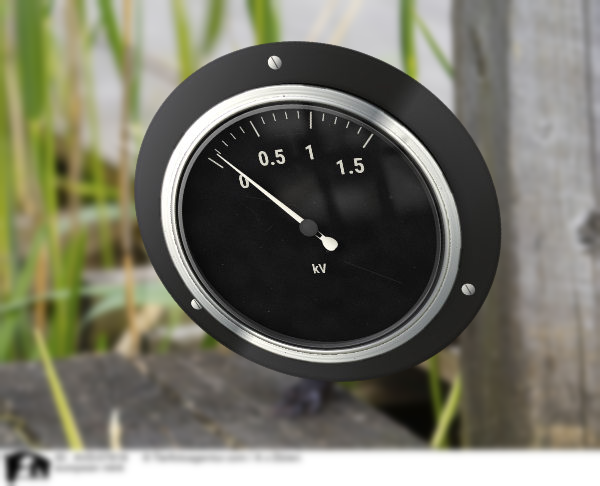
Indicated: 0.1,kV
